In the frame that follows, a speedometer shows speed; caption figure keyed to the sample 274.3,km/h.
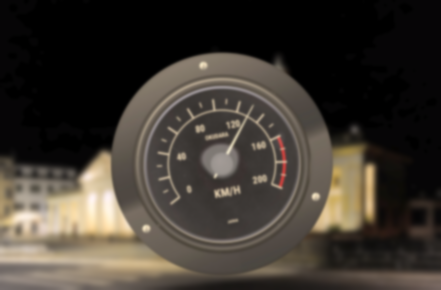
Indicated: 130,km/h
